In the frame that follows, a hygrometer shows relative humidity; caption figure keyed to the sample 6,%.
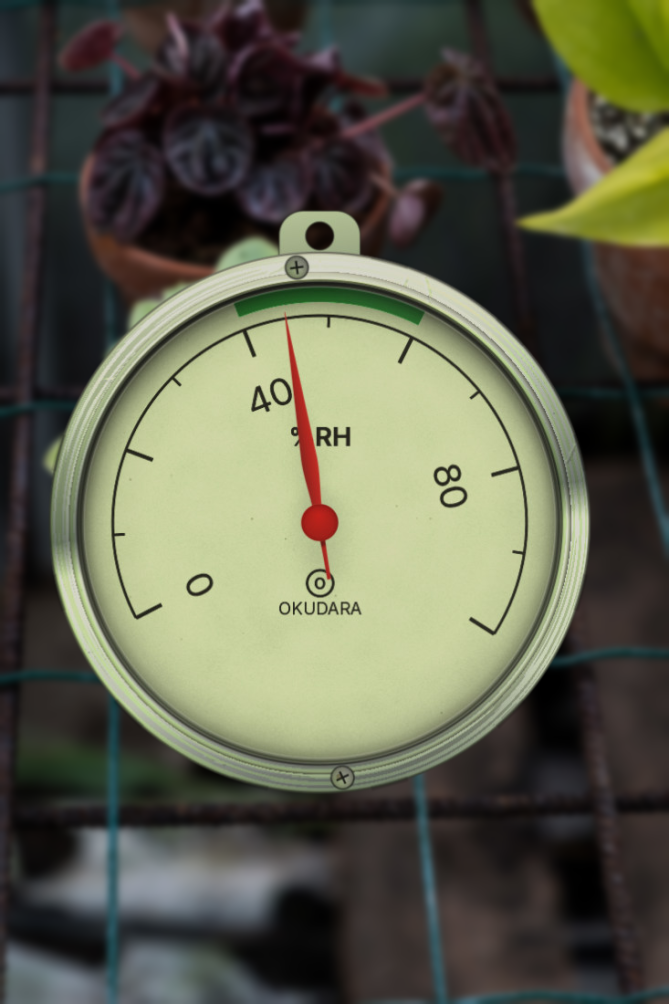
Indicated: 45,%
